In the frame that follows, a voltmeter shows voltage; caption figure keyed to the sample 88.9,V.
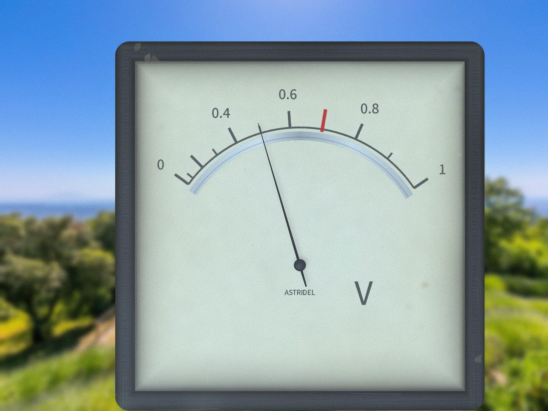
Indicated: 0.5,V
